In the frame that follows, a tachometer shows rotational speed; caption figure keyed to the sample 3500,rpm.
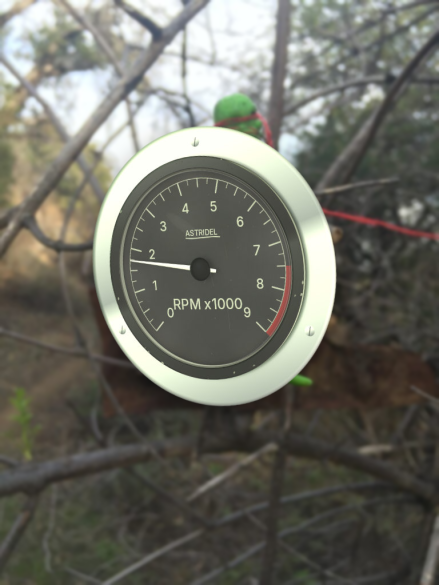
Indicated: 1750,rpm
